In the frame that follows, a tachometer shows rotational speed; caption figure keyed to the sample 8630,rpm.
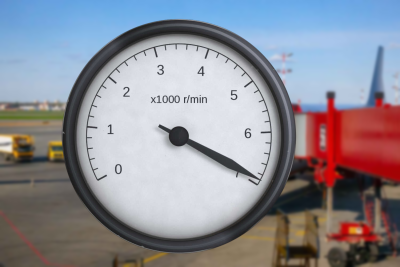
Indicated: 6900,rpm
